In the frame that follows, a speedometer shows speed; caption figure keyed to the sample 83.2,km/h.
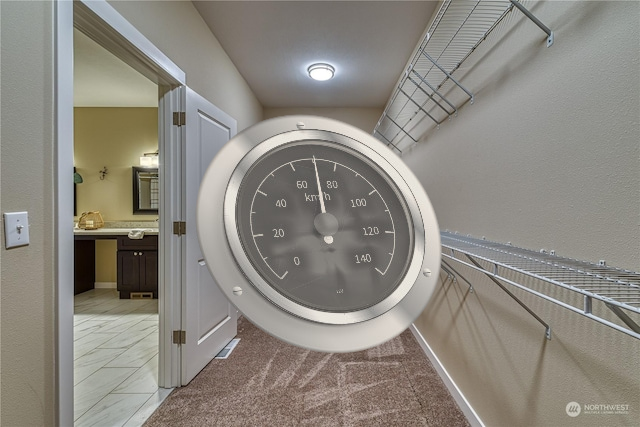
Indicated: 70,km/h
